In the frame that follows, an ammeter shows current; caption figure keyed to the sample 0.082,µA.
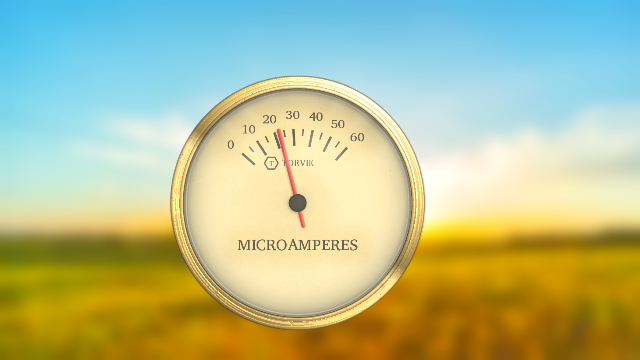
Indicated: 22.5,µA
